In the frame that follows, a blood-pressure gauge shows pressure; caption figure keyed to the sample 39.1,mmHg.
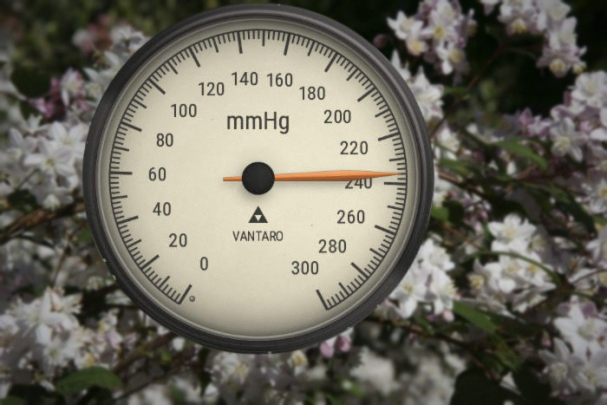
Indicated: 236,mmHg
